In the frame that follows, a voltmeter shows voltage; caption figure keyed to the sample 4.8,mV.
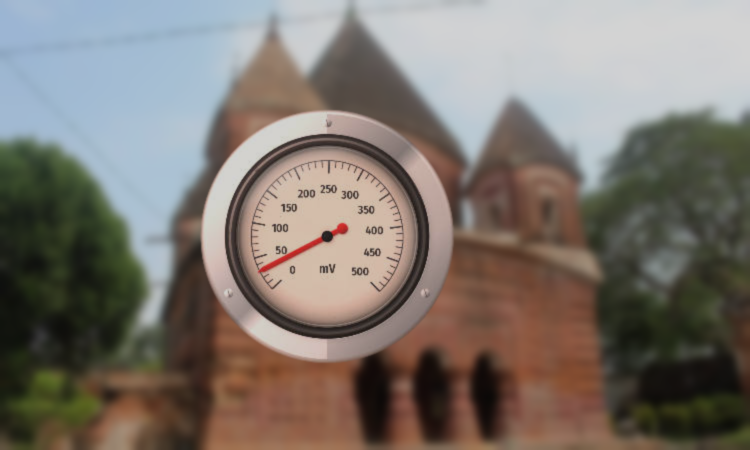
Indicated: 30,mV
